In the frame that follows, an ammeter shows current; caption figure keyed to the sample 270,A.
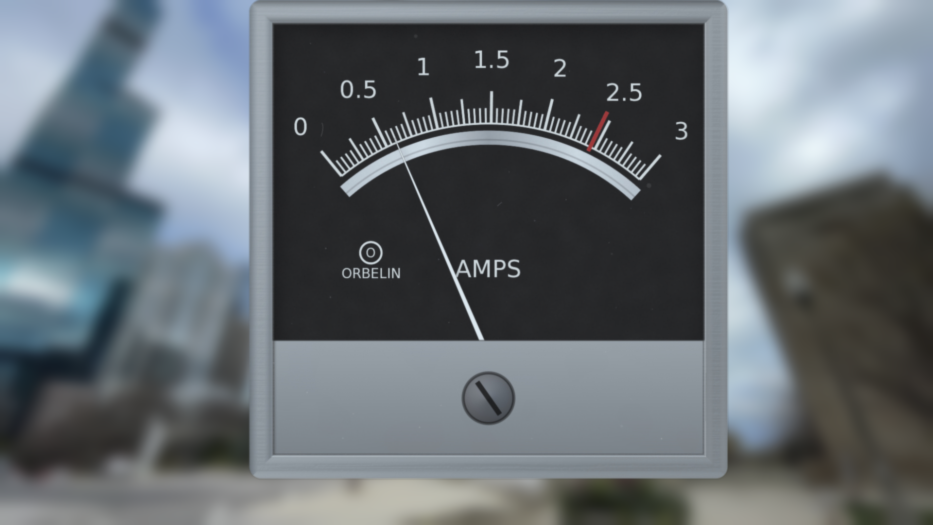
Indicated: 0.6,A
